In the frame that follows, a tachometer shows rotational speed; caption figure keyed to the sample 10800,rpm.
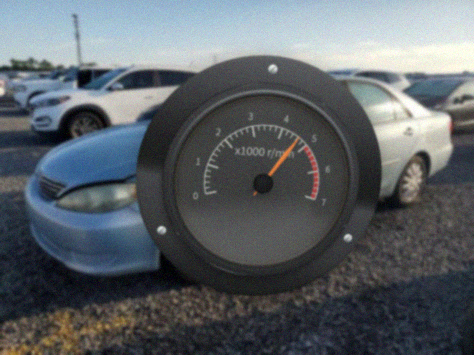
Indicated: 4600,rpm
